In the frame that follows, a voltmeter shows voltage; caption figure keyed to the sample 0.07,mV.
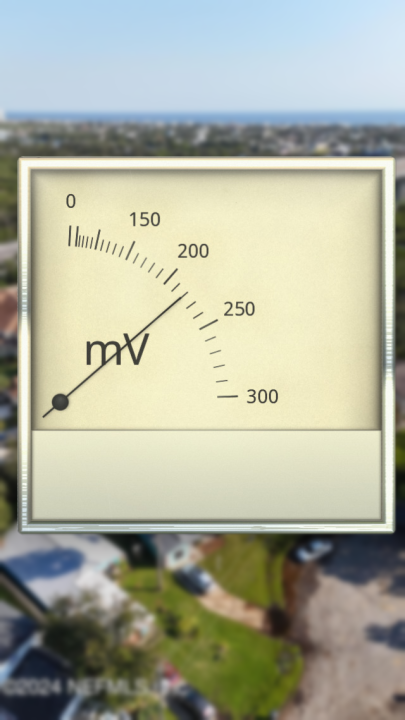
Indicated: 220,mV
